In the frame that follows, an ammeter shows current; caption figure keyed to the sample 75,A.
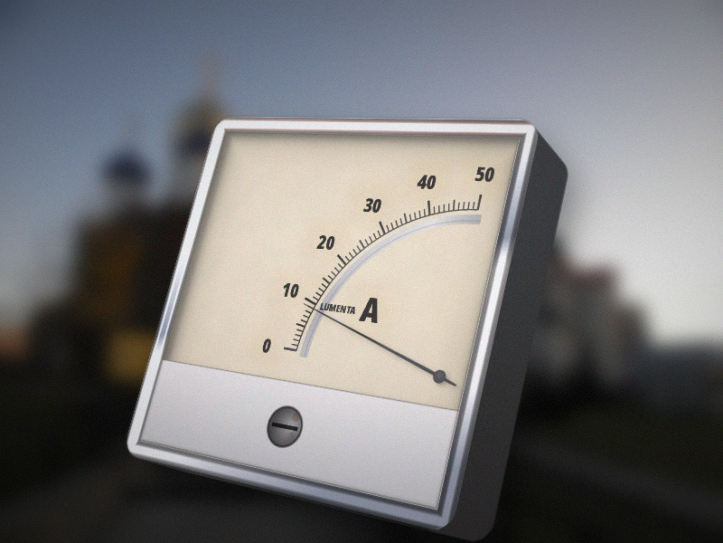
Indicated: 9,A
